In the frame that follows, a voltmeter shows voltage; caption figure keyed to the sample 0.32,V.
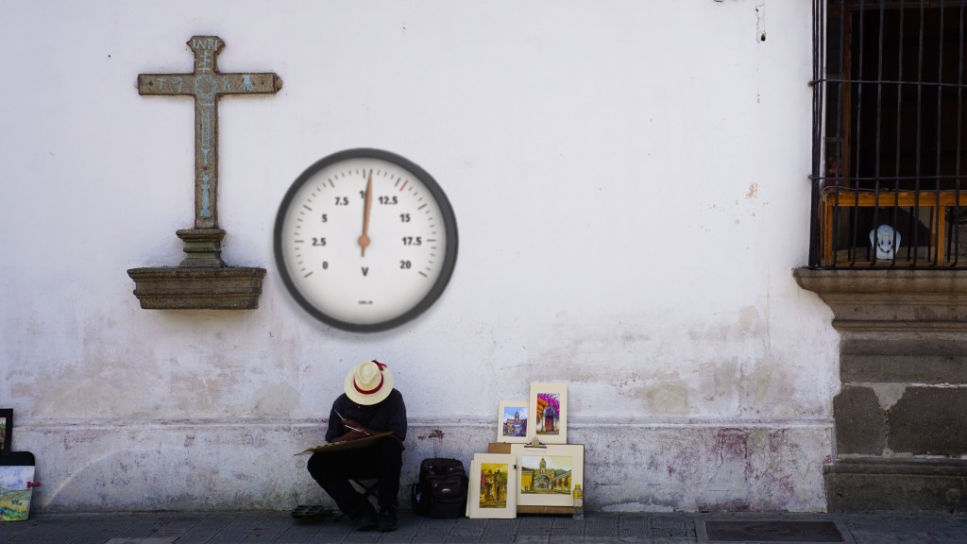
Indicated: 10.5,V
